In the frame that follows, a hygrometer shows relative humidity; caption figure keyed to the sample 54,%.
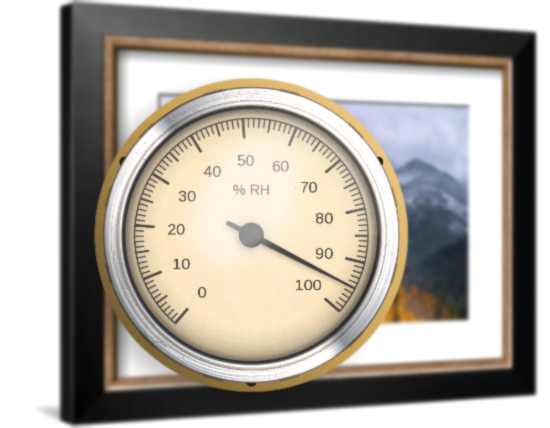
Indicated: 95,%
